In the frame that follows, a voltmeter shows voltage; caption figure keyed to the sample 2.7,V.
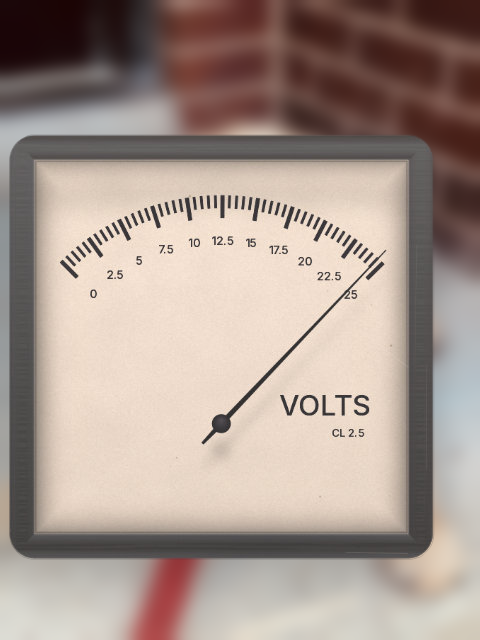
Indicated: 24.5,V
